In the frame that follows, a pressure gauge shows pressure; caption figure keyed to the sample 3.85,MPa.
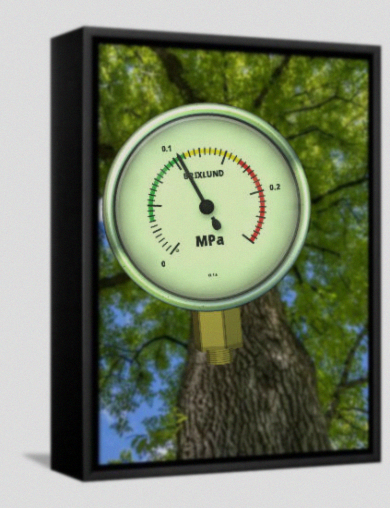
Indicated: 0.105,MPa
